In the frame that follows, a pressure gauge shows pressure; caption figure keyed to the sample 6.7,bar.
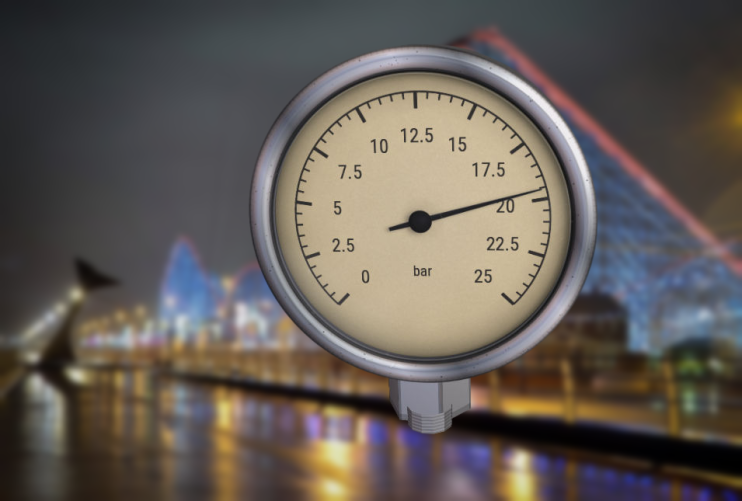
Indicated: 19.5,bar
